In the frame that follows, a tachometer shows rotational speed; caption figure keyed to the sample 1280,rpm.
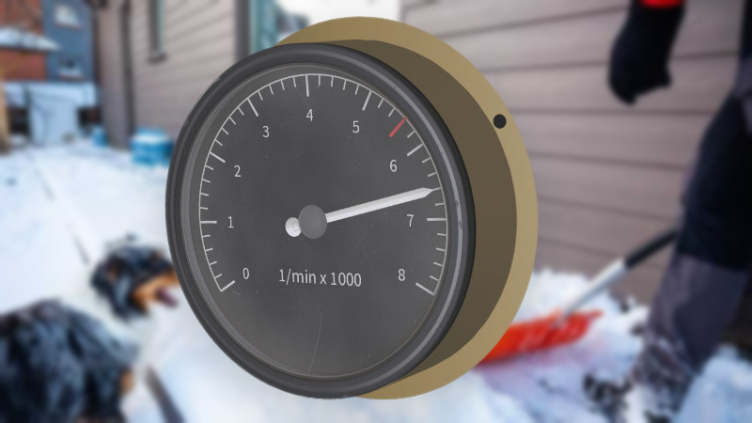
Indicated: 6600,rpm
